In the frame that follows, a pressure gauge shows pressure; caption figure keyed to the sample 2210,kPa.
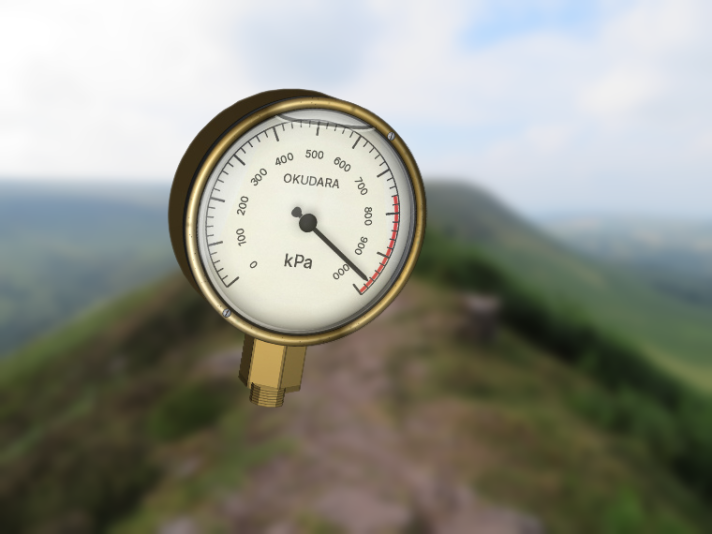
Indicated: 970,kPa
